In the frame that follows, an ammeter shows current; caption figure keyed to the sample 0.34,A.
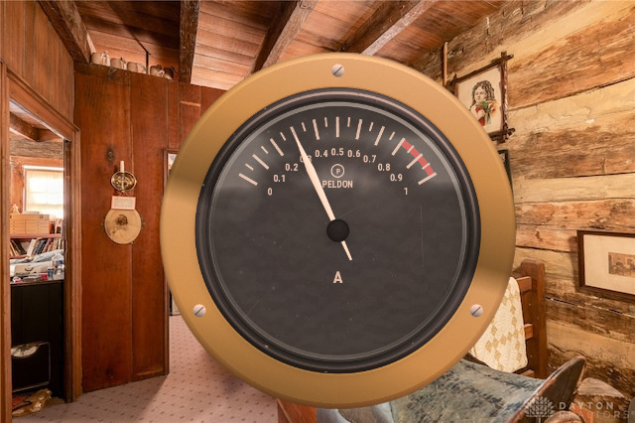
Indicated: 0.3,A
